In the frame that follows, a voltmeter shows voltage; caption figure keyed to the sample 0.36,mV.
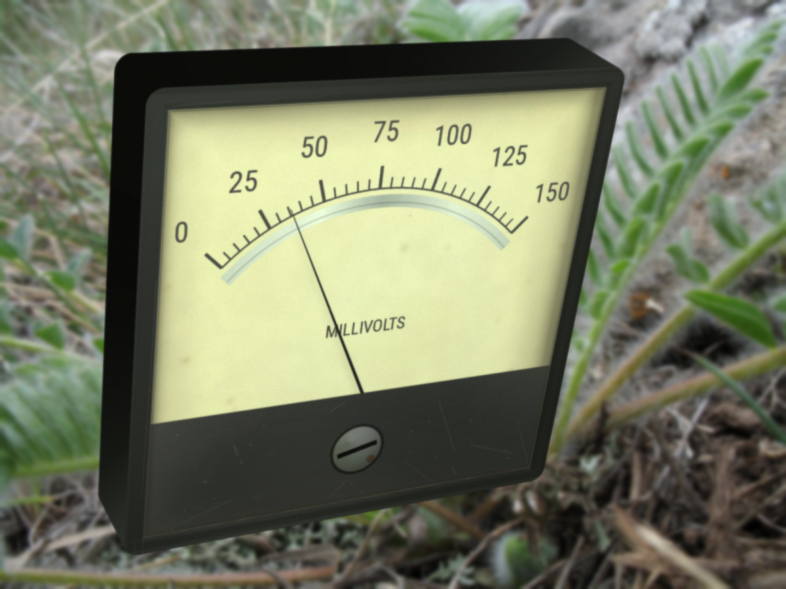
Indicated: 35,mV
